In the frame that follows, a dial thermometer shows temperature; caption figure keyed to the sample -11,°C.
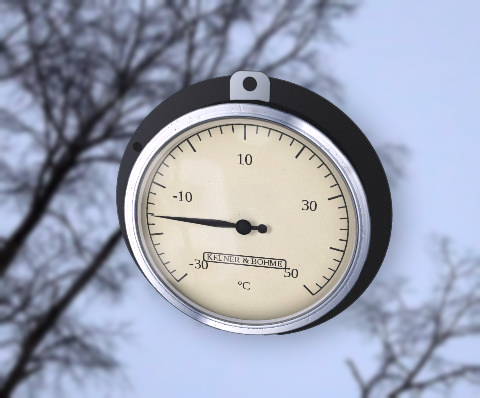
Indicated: -16,°C
